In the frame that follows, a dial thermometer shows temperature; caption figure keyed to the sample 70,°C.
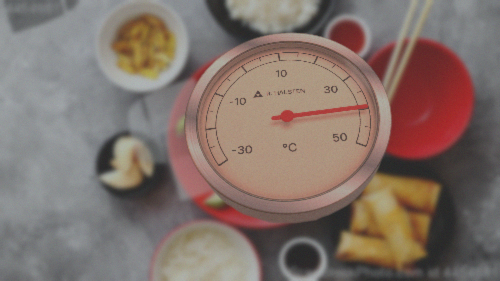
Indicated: 40,°C
